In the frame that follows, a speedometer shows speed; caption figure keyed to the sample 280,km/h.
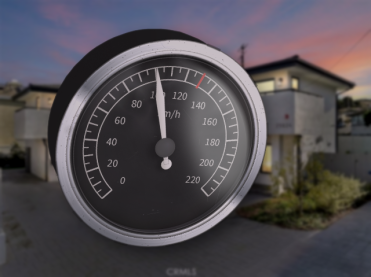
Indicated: 100,km/h
